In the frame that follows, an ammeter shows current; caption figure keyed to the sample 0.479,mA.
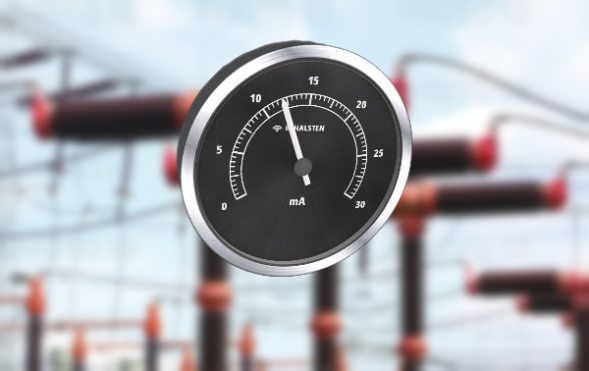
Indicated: 12,mA
